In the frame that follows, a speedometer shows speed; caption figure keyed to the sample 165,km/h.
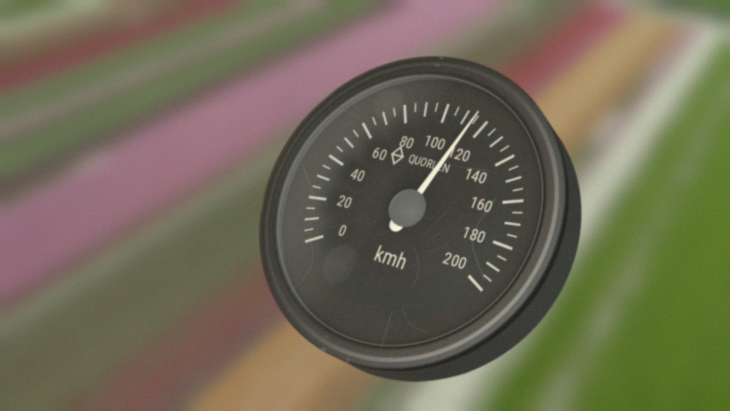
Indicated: 115,km/h
